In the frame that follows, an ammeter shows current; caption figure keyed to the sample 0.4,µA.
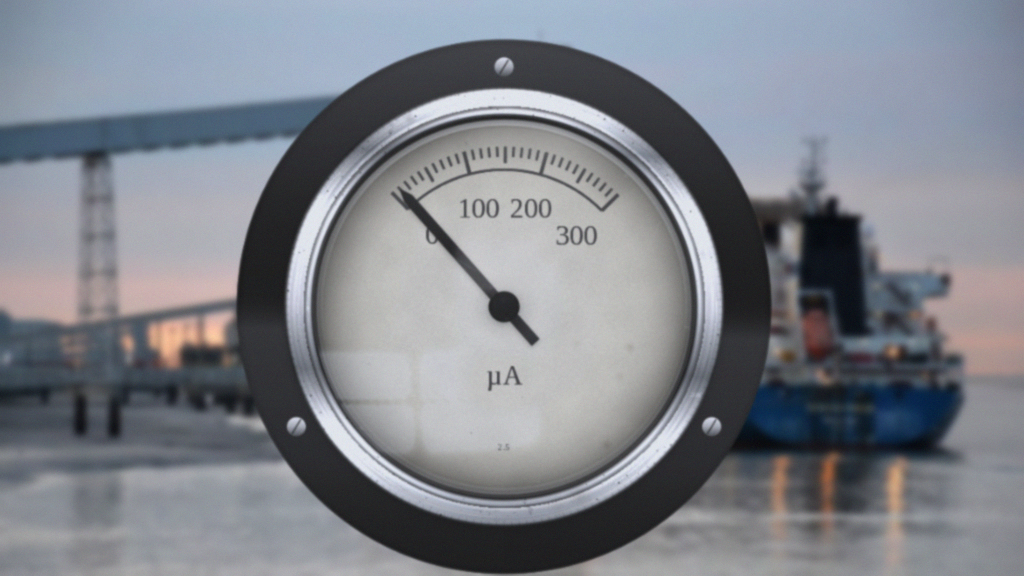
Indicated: 10,µA
